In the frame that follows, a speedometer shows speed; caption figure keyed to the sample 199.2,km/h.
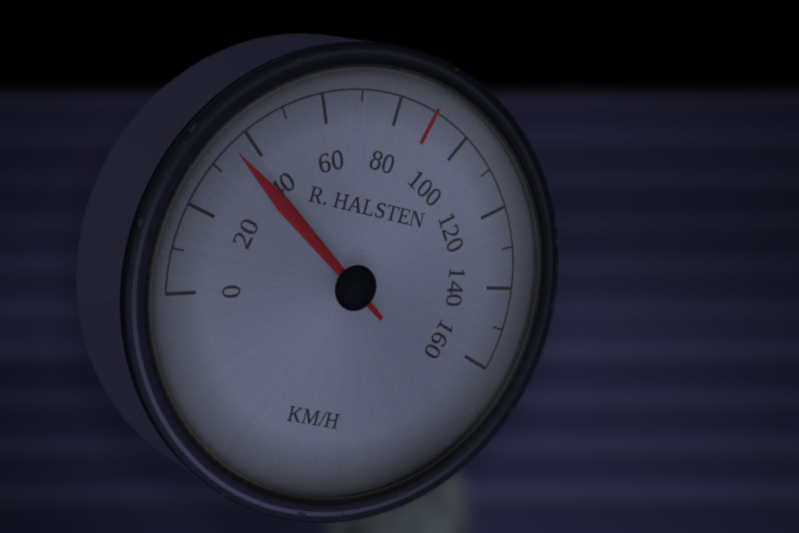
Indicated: 35,km/h
